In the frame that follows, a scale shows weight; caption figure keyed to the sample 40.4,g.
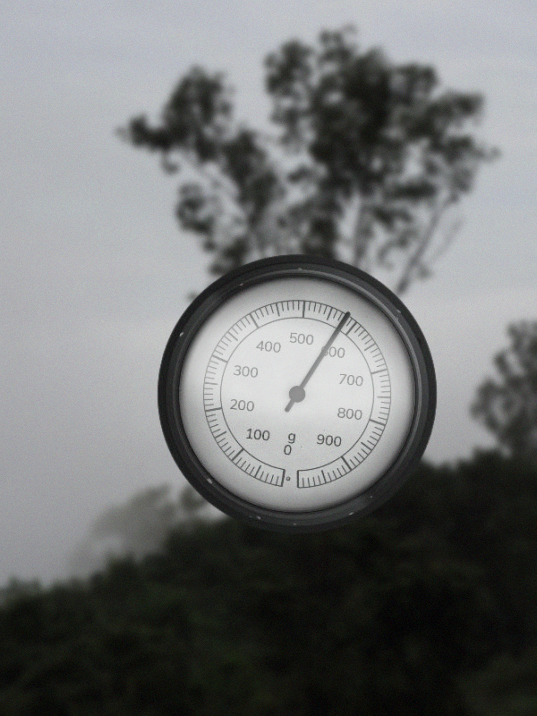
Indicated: 580,g
